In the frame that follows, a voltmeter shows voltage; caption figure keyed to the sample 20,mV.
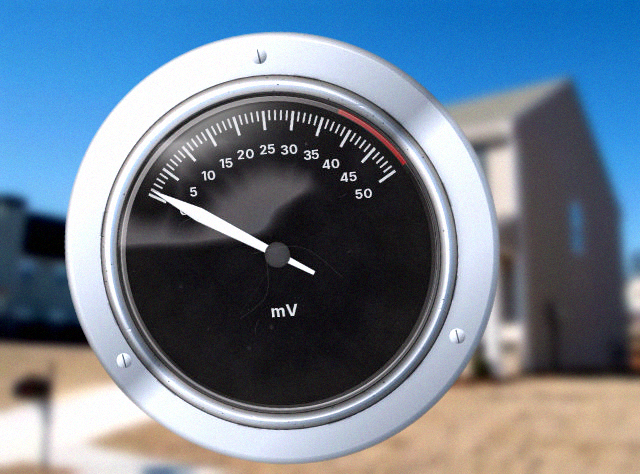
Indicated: 1,mV
